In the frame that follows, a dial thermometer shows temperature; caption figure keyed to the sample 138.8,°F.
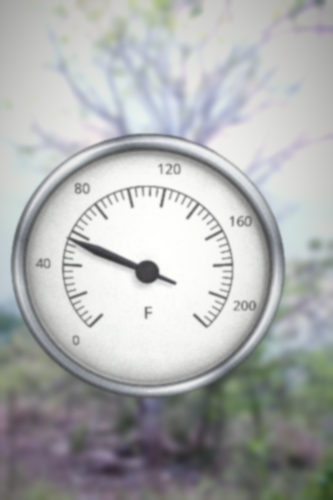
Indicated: 56,°F
